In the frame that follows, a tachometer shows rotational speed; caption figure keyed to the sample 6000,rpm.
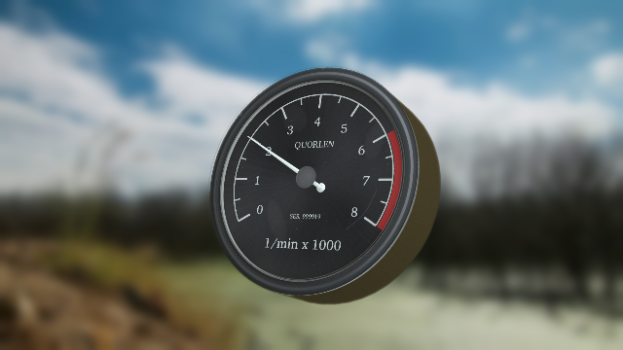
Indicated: 2000,rpm
